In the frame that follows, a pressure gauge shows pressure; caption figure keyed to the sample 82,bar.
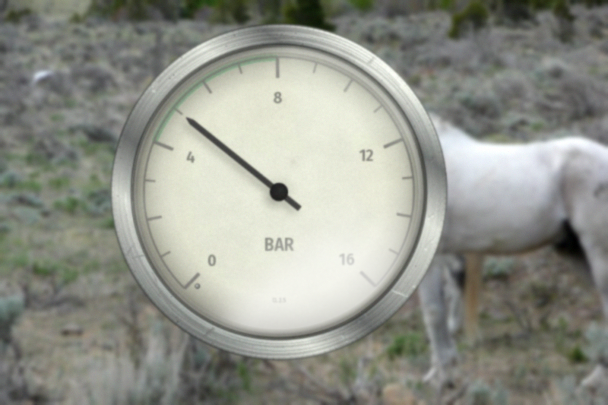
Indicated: 5,bar
